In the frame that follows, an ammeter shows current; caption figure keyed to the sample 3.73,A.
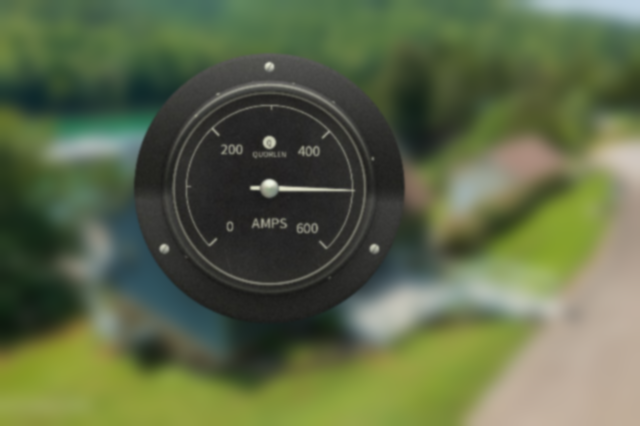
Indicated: 500,A
